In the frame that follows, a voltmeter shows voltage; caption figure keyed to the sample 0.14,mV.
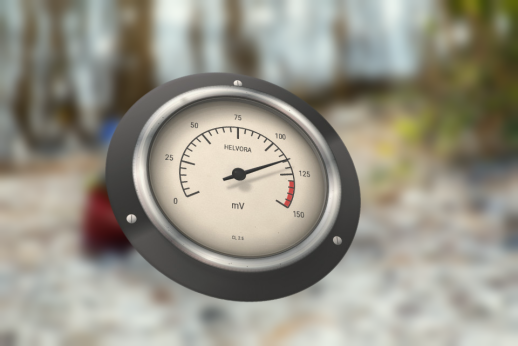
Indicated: 115,mV
